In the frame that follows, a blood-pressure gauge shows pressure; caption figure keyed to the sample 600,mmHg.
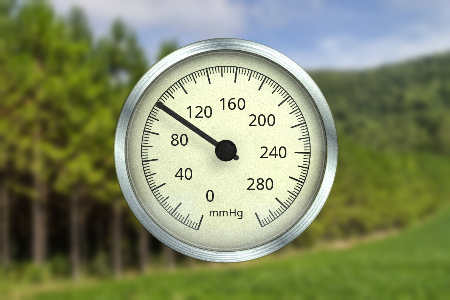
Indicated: 100,mmHg
